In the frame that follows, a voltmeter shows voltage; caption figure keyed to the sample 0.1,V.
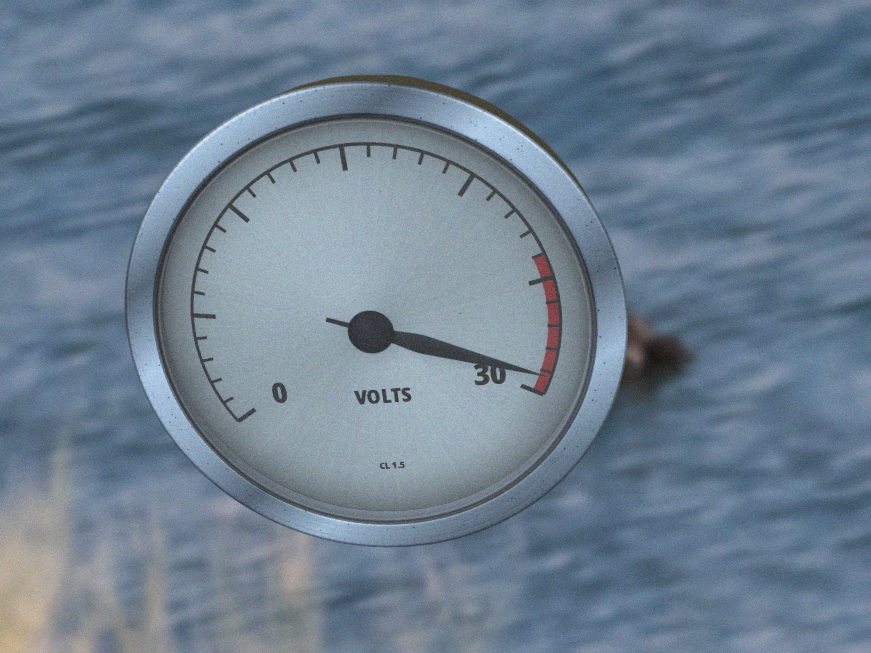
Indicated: 29,V
